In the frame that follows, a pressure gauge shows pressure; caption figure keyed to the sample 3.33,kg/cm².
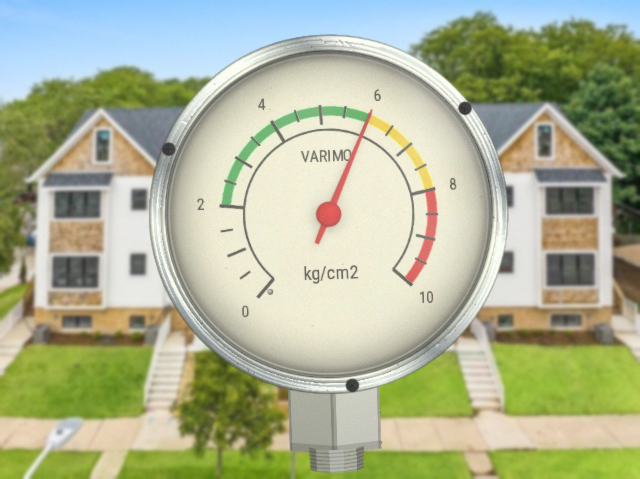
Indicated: 6,kg/cm²
